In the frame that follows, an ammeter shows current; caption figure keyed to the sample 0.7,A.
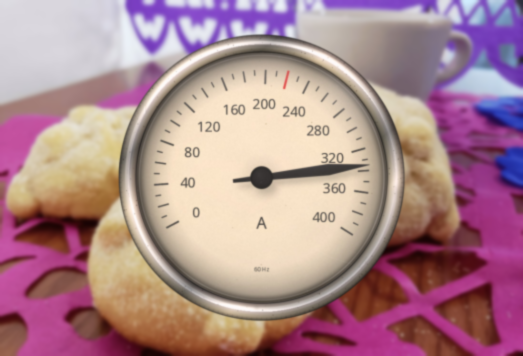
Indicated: 335,A
